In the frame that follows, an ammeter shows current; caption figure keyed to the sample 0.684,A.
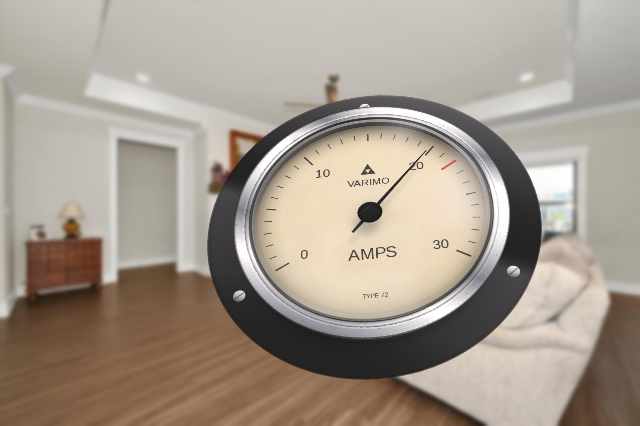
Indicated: 20,A
